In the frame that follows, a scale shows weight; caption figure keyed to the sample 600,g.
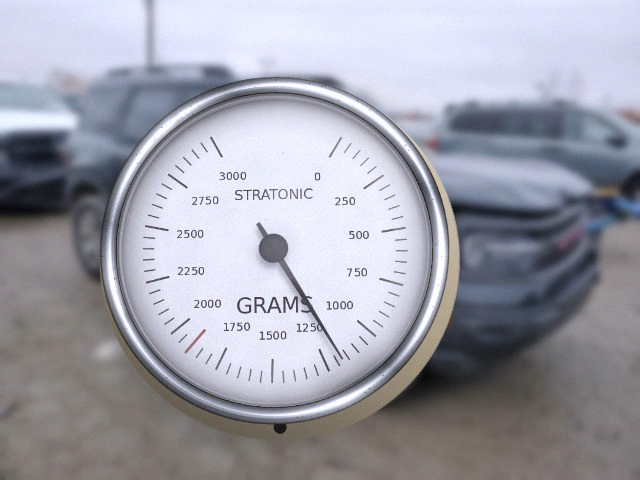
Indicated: 1175,g
